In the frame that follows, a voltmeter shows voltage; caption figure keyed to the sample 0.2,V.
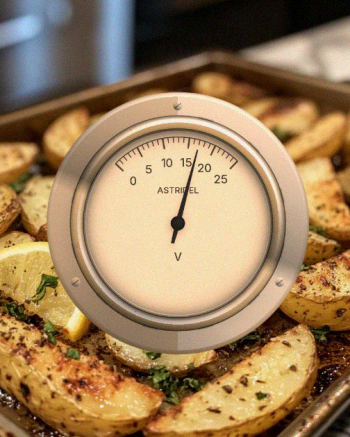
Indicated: 17,V
